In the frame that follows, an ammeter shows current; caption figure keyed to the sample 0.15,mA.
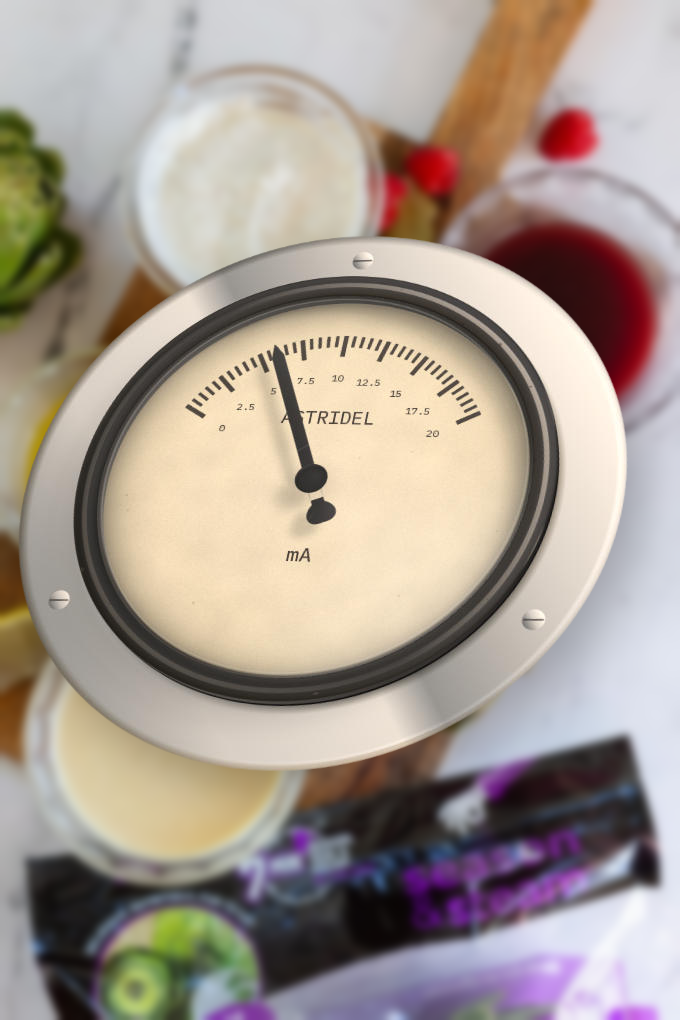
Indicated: 6,mA
